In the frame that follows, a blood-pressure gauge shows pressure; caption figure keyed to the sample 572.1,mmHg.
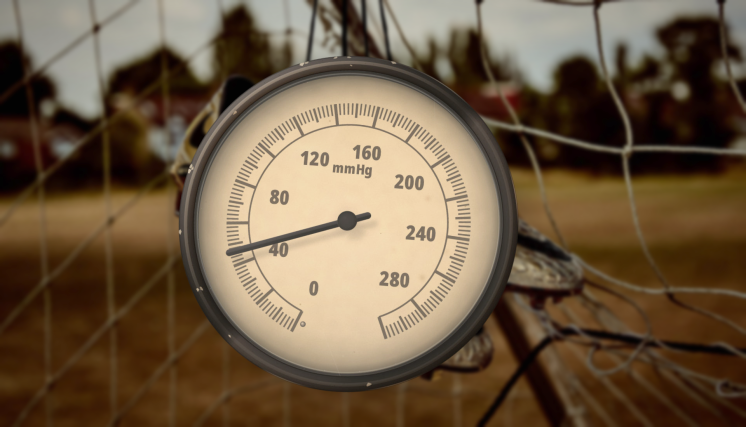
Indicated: 46,mmHg
